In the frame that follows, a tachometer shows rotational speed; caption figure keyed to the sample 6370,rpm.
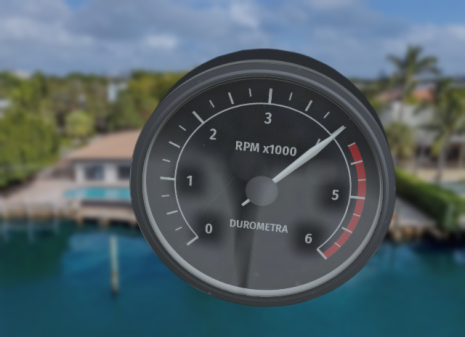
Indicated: 4000,rpm
